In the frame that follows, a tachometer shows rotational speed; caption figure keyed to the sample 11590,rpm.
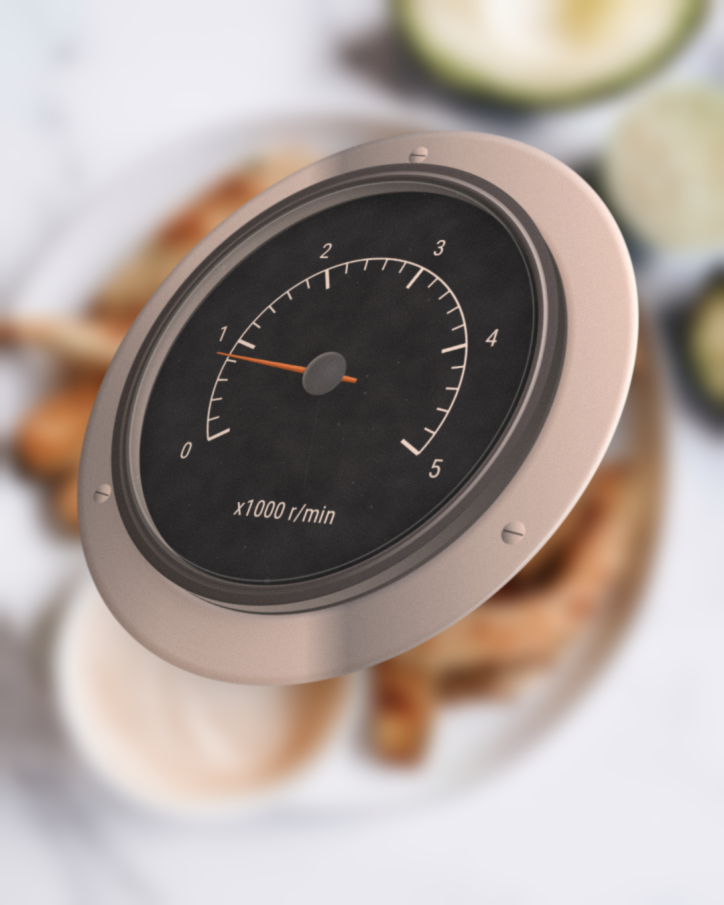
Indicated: 800,rpm
